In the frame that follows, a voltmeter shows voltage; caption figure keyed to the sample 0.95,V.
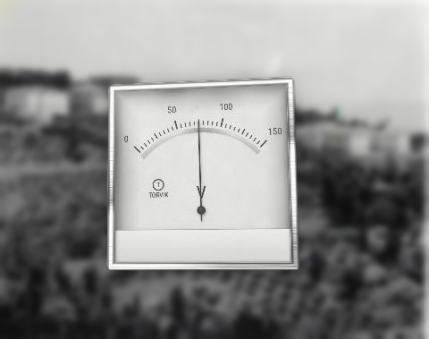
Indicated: 75,V
